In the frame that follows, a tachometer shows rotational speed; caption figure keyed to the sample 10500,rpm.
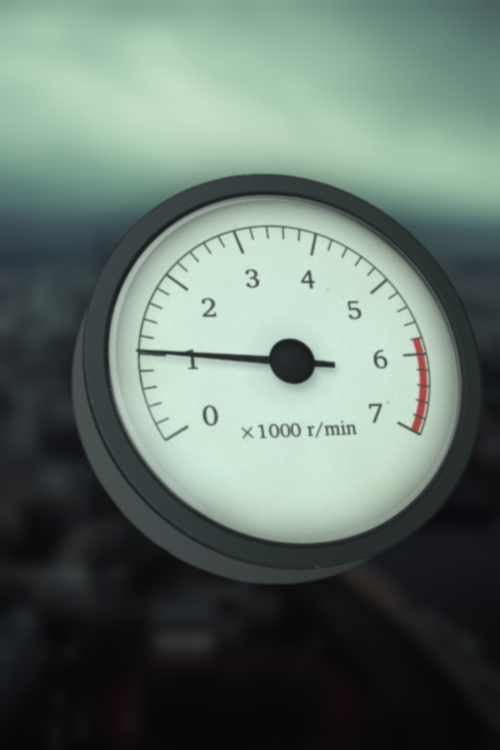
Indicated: 1000,rpm
